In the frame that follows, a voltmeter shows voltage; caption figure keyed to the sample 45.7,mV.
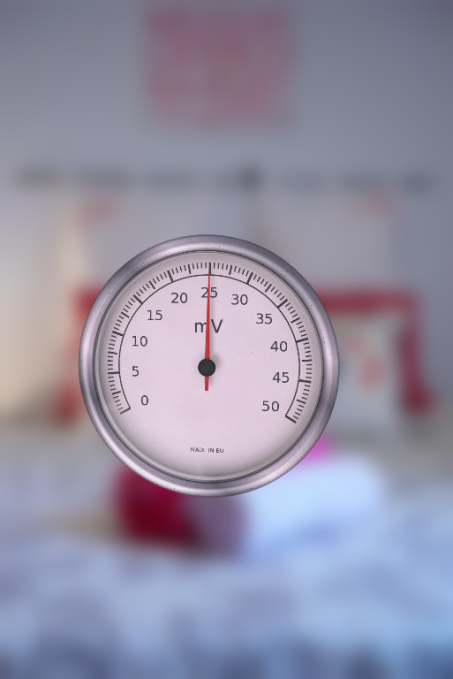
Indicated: 25,mV
